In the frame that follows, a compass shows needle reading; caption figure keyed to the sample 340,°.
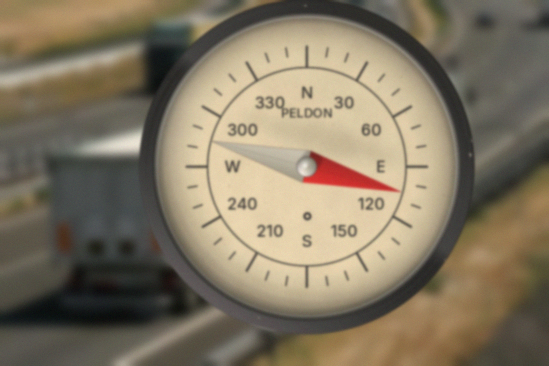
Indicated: 105,°
